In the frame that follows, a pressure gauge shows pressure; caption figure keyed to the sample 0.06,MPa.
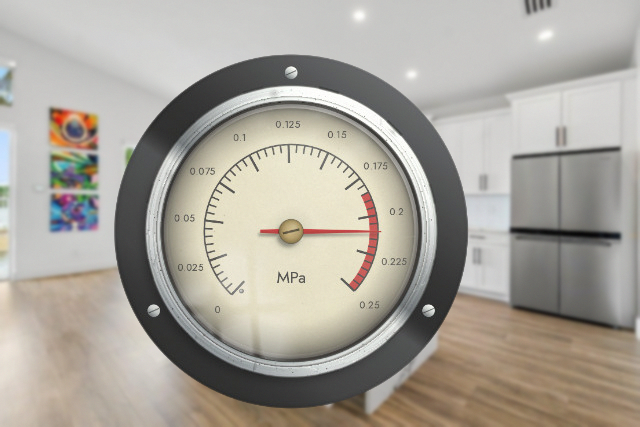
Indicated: 0.21,MPa
